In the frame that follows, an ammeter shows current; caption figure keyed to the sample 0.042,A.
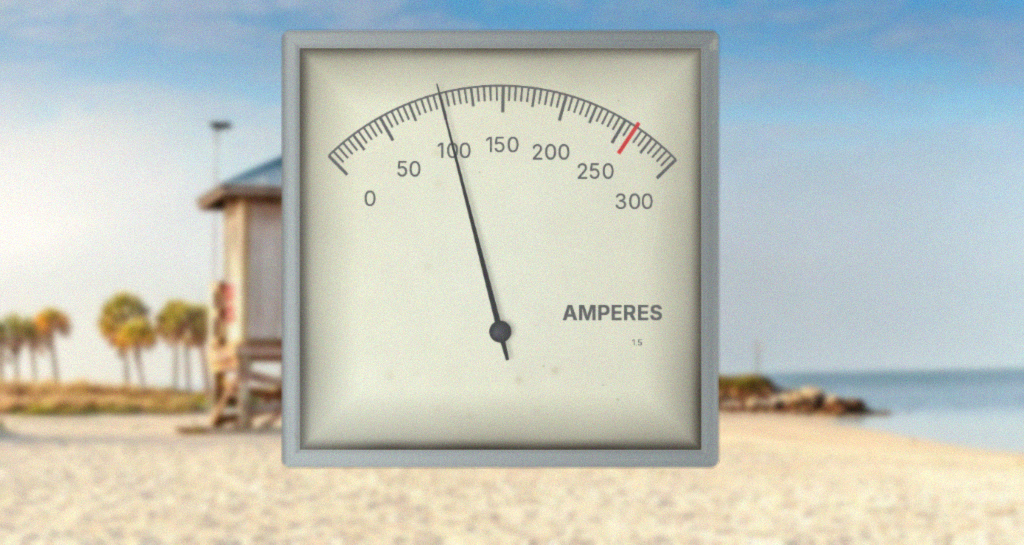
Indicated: 100,A
